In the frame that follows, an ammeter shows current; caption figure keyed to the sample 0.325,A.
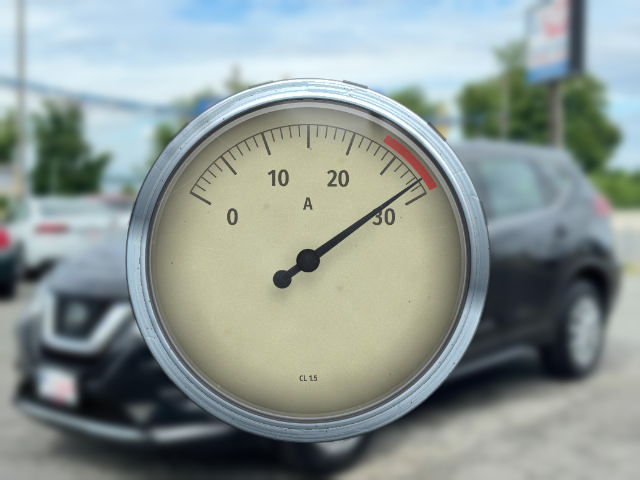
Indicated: 28.5,A
